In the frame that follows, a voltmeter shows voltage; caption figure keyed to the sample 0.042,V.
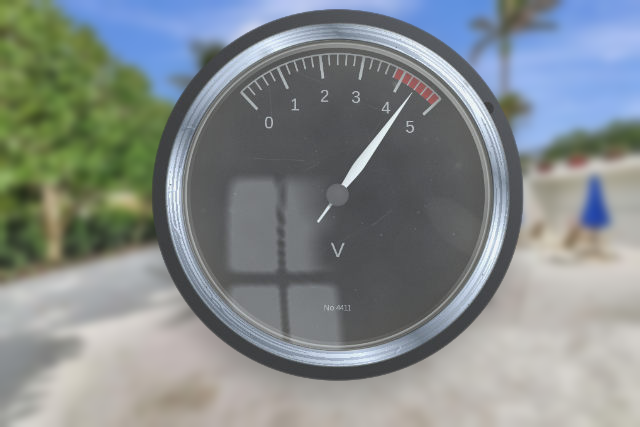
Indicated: 4.4,V
